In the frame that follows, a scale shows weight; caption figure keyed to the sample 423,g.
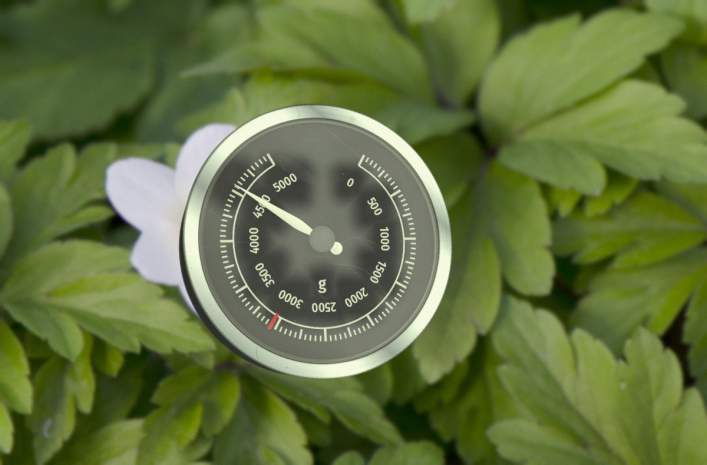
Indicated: 4550,g
